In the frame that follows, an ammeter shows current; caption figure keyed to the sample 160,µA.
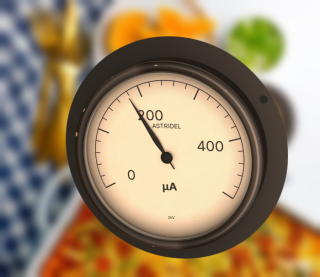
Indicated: 180,µA
